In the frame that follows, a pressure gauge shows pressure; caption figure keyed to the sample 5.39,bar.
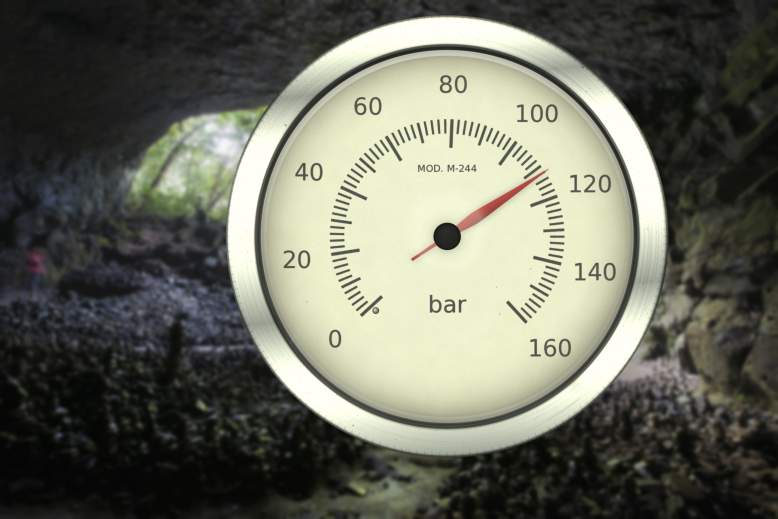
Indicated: 112,bar
